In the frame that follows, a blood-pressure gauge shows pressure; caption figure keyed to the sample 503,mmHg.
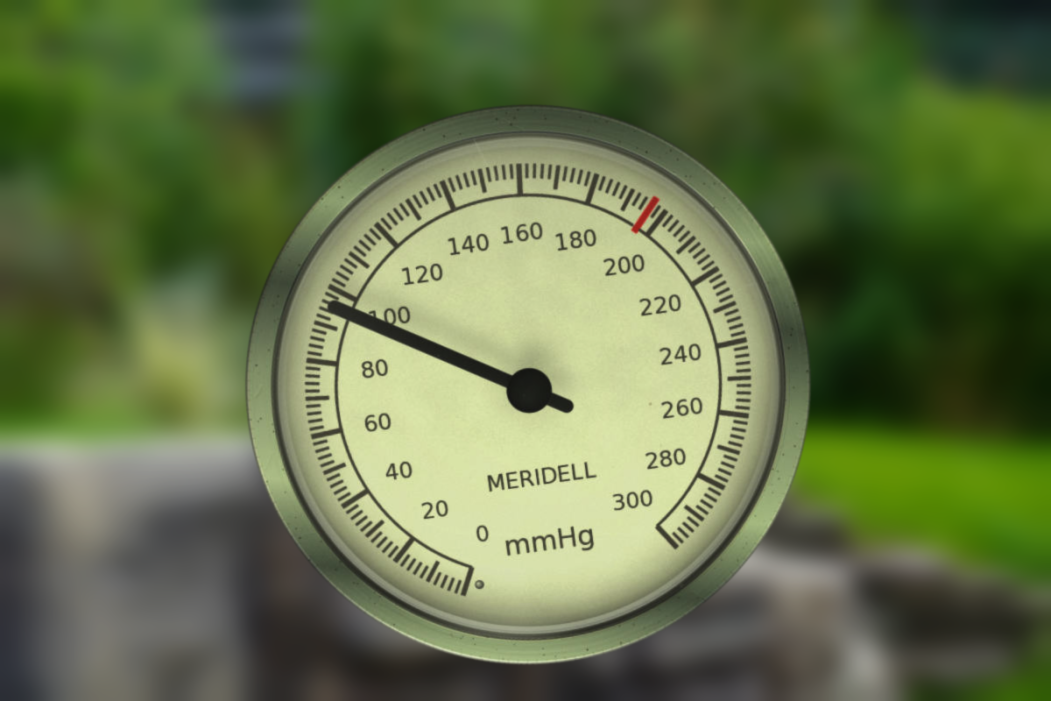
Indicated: 96,mmHg
